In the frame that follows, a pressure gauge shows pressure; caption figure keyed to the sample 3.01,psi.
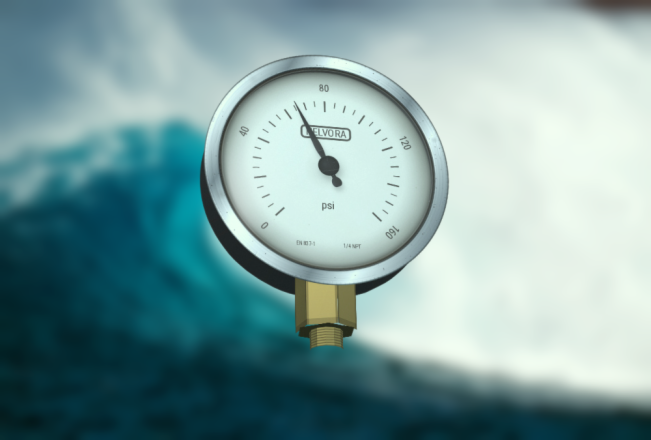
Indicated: 65,psi
